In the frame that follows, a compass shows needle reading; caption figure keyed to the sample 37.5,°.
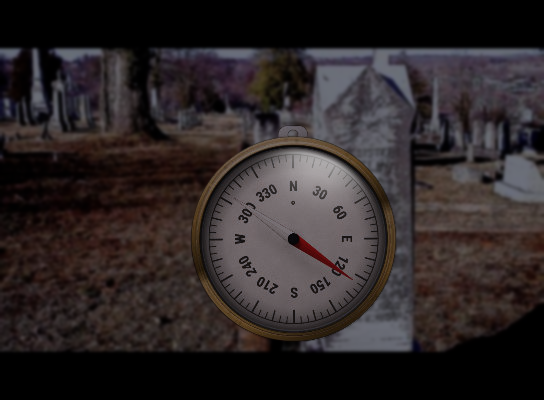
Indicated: 125,°
